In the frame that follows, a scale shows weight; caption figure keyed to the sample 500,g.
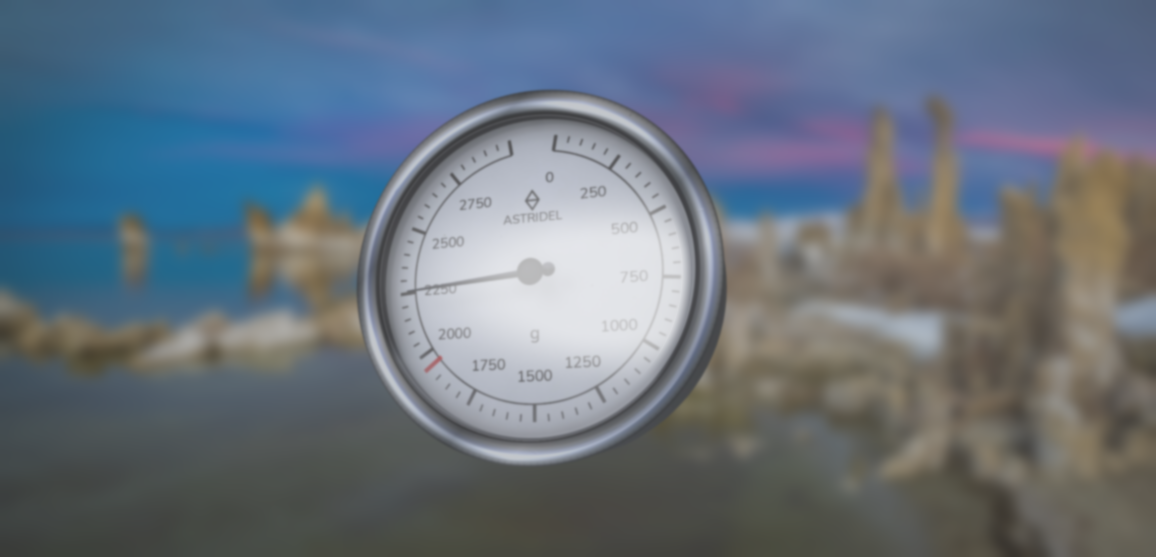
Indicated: 2250,g
